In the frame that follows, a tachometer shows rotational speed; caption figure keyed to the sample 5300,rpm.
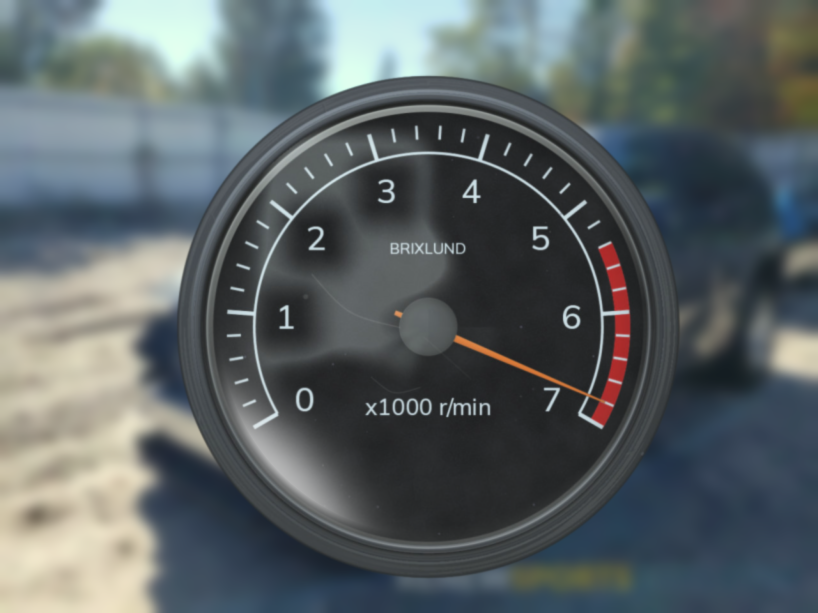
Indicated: 6800,rpm
